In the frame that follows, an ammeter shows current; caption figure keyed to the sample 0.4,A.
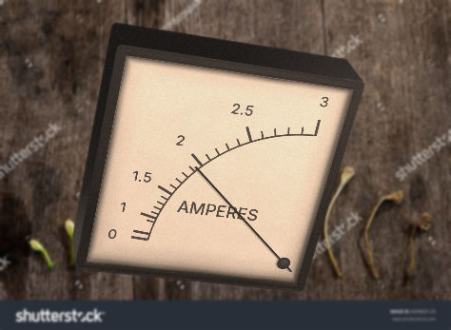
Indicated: 1.95,A
